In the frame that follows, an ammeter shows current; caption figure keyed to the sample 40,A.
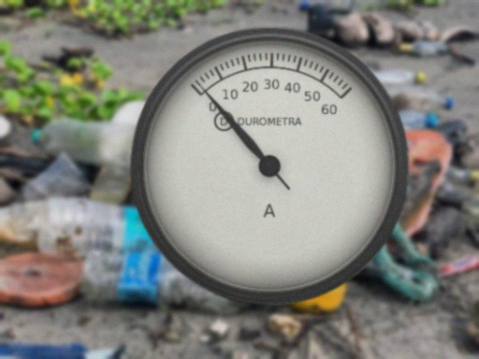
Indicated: 2,A
